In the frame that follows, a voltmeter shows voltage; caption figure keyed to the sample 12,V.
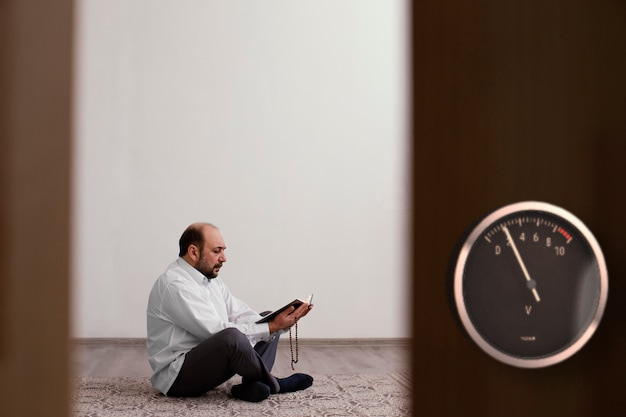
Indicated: 2,V
